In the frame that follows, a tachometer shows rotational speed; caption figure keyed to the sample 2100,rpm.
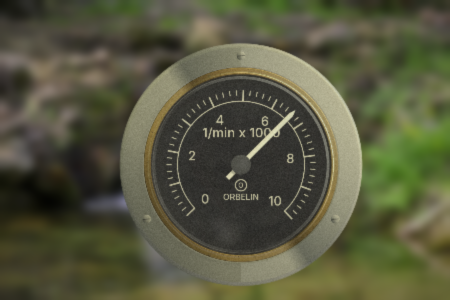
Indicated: 6600,rpm
